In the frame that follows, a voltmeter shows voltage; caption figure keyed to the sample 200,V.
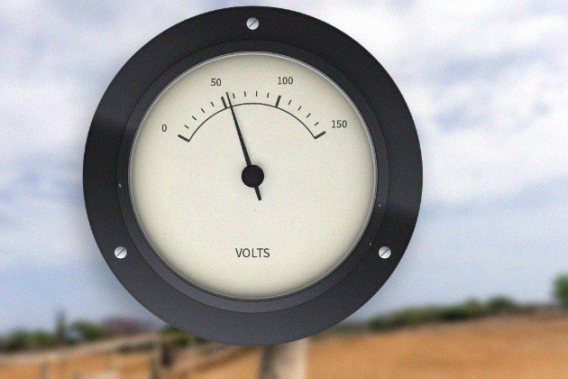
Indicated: 55,V
